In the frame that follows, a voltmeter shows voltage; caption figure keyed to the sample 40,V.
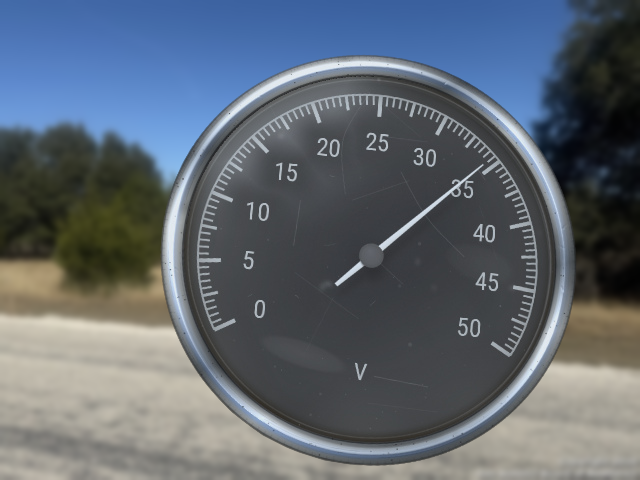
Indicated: 34.5,V
